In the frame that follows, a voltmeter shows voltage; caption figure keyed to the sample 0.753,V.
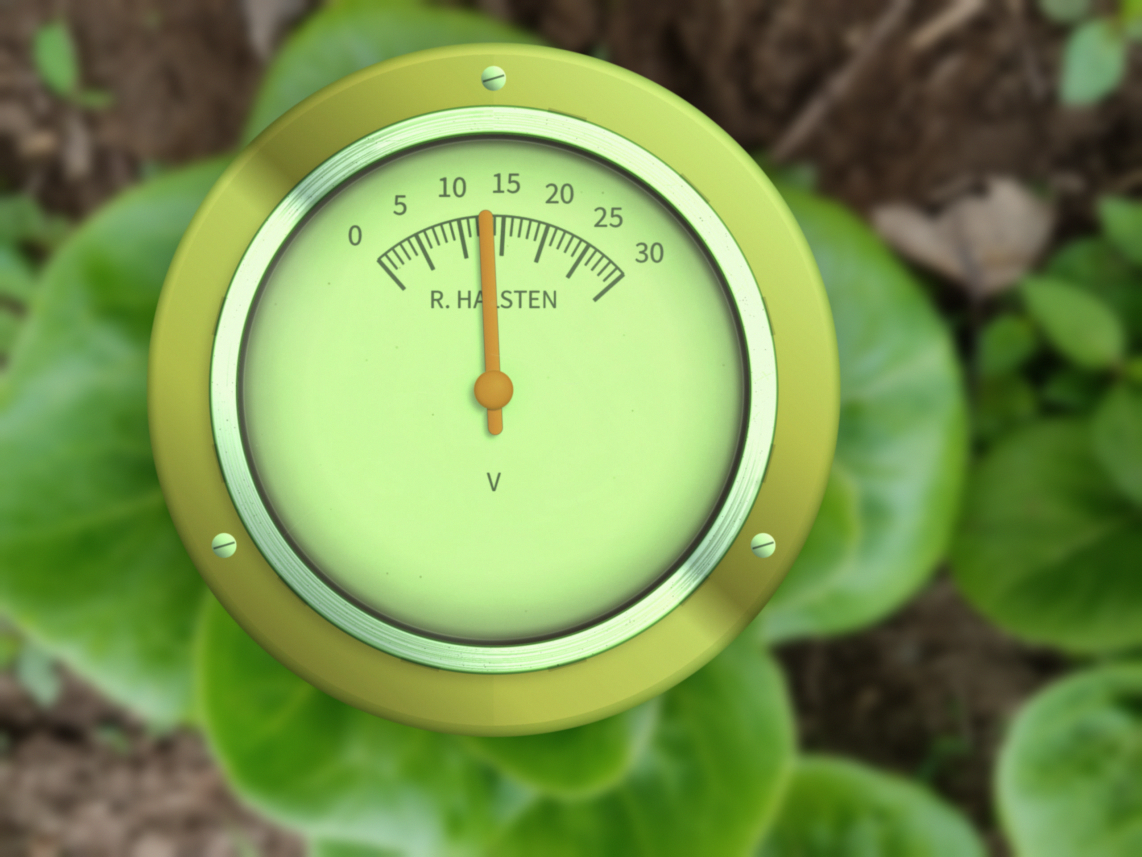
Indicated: 13,V
